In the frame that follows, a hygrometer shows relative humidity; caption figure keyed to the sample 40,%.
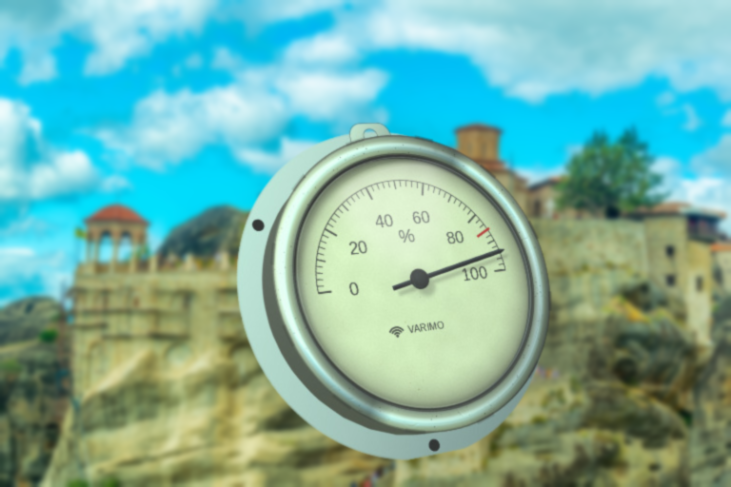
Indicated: 94,%
